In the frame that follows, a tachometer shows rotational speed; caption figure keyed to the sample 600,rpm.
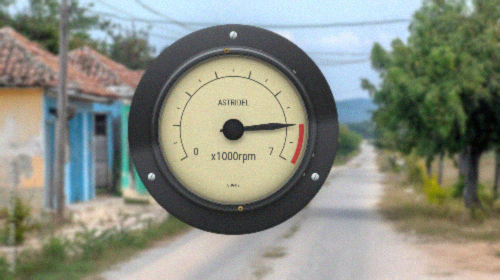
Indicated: 6000,rpm
